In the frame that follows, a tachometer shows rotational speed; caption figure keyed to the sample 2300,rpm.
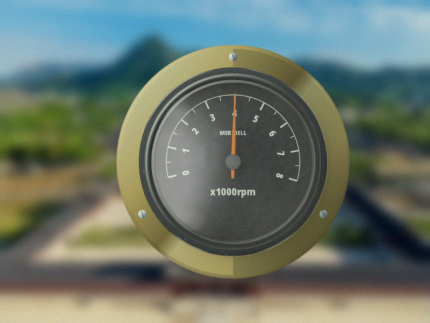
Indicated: 4000,rpm
